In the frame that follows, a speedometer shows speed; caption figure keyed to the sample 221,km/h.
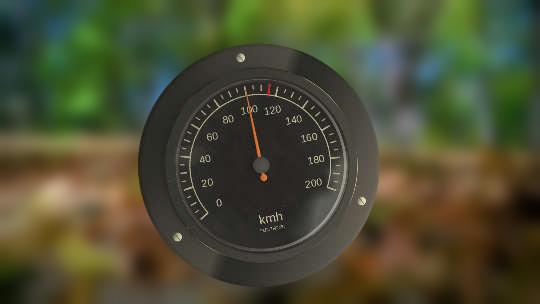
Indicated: 100,km/h
